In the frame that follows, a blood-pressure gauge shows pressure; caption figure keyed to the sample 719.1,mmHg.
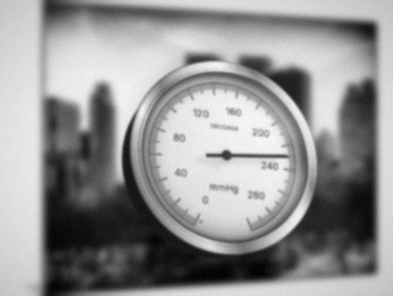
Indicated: 230,mmHg
